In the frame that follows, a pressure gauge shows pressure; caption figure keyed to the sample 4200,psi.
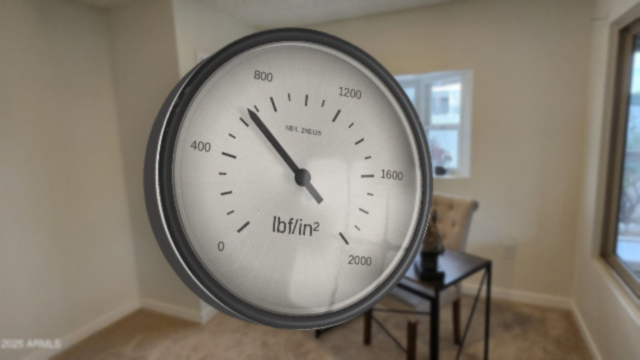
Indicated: 650,psi
